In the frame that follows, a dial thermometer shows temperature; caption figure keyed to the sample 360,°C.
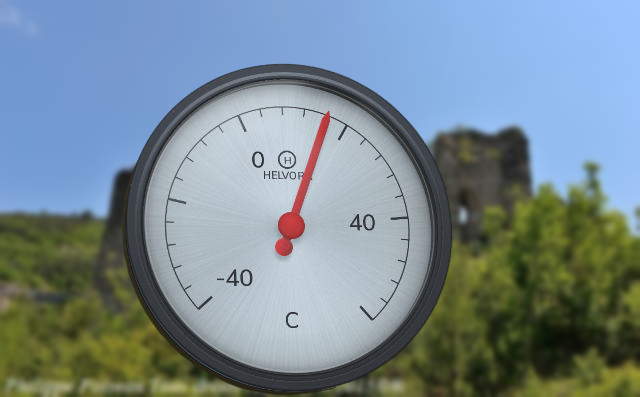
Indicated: 16,°C
